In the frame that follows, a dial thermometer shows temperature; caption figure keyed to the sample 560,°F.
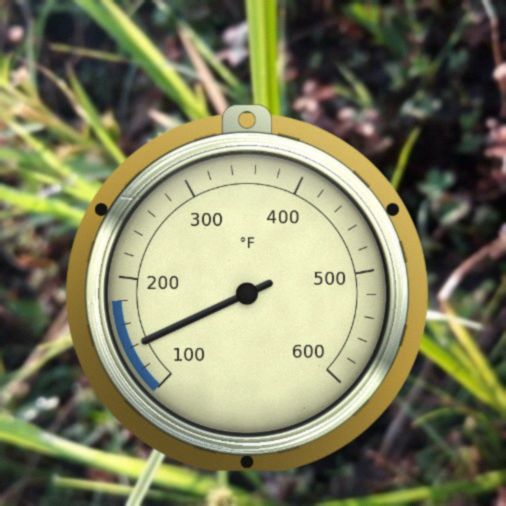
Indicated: 140,°F
